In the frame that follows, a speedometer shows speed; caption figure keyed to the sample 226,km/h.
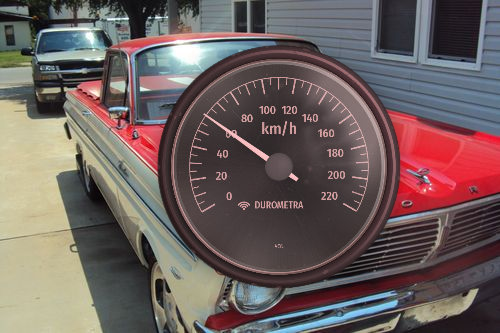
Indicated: 60,km/h
